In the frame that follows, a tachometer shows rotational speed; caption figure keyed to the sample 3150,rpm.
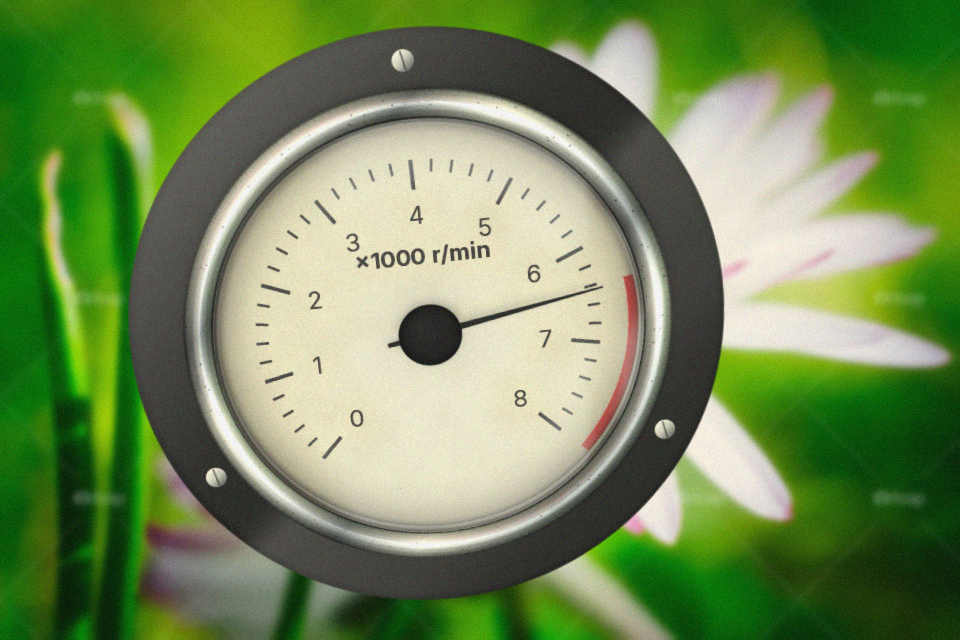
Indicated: 6400,rpm
